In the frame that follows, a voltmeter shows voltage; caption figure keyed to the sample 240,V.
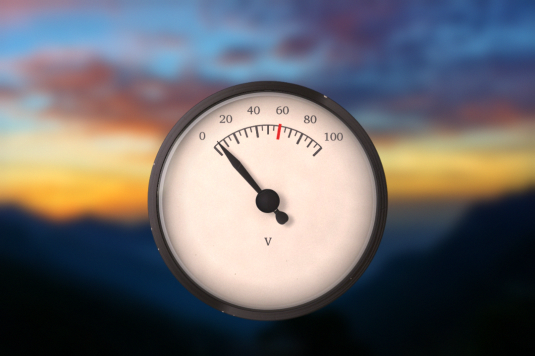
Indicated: 5,V
